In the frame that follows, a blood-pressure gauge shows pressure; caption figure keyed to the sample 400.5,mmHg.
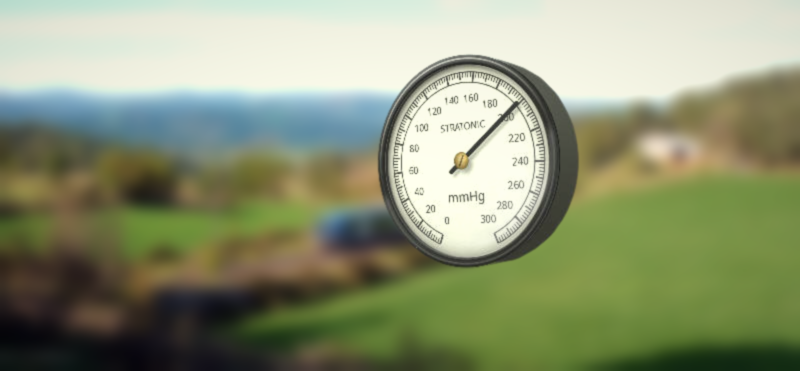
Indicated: 200,mmHg
